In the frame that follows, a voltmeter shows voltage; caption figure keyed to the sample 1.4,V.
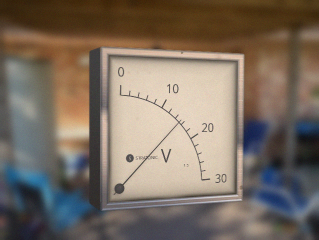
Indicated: 15,V
